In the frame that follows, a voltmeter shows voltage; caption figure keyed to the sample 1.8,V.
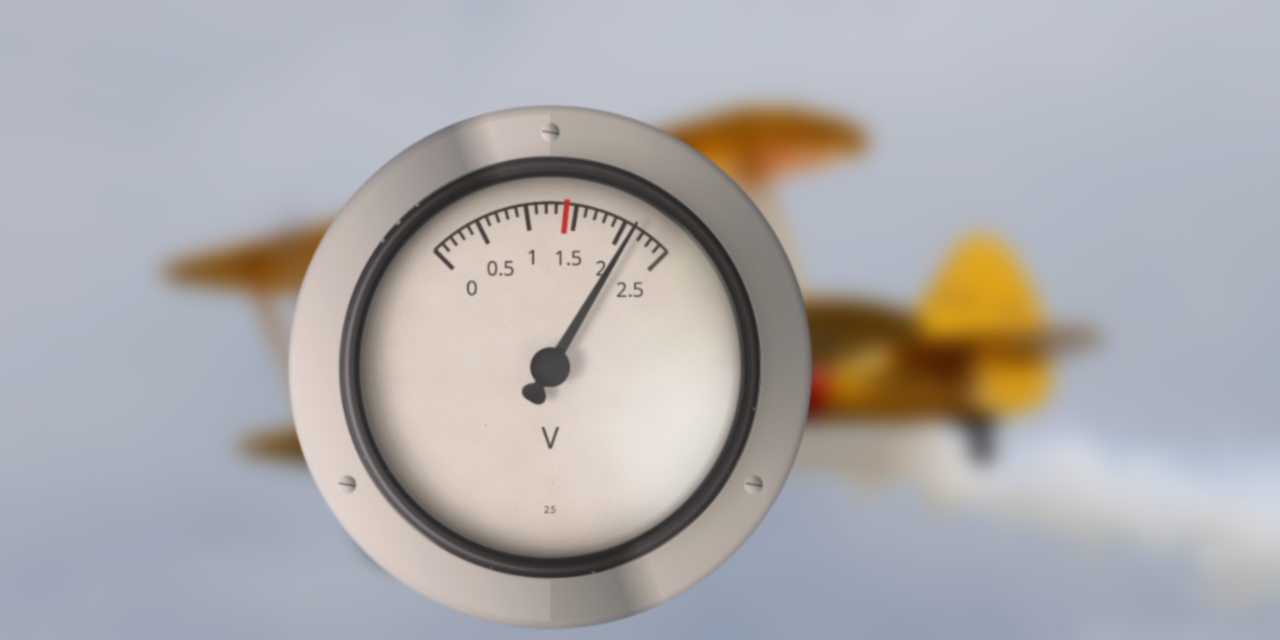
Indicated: 2.1,V
